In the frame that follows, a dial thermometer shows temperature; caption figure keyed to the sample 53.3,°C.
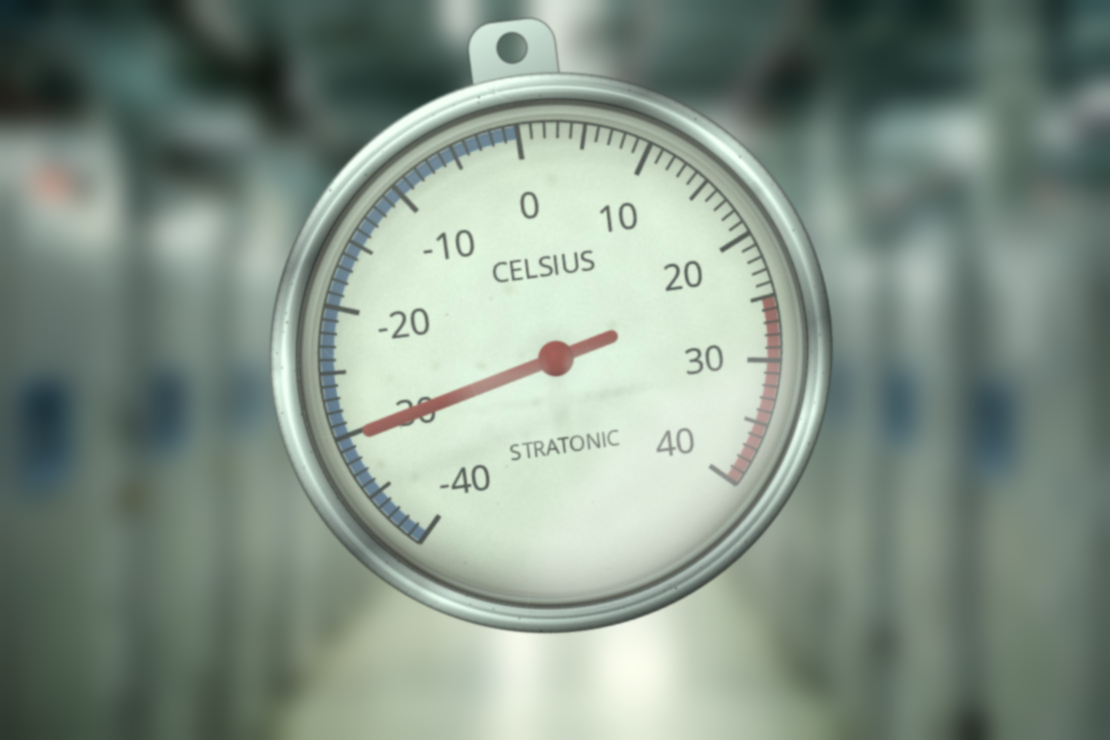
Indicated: -30,°C
